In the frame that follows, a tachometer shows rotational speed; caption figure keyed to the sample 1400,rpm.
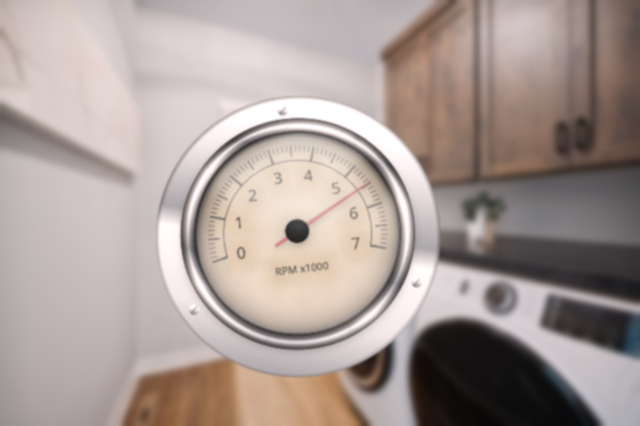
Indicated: 5500,rpm
